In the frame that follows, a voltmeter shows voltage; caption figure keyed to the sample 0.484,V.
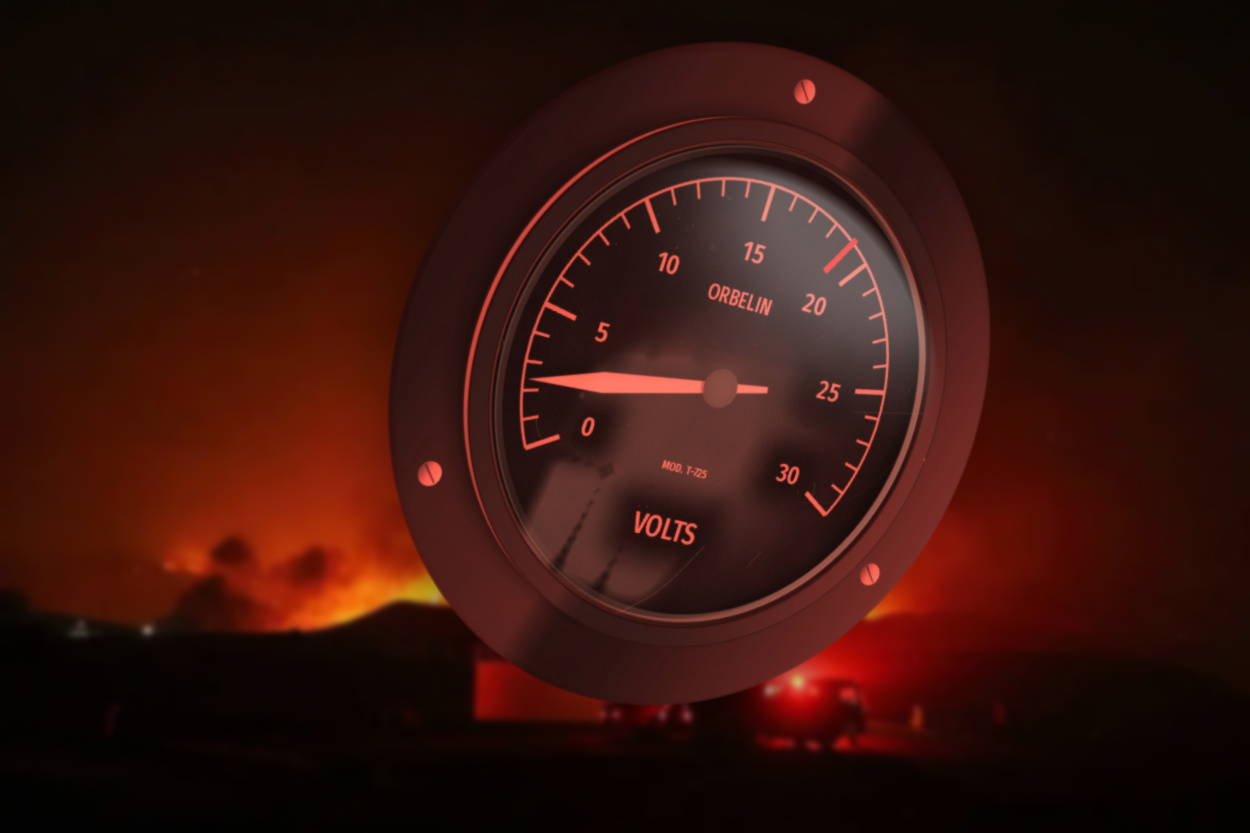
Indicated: 2.5,V
